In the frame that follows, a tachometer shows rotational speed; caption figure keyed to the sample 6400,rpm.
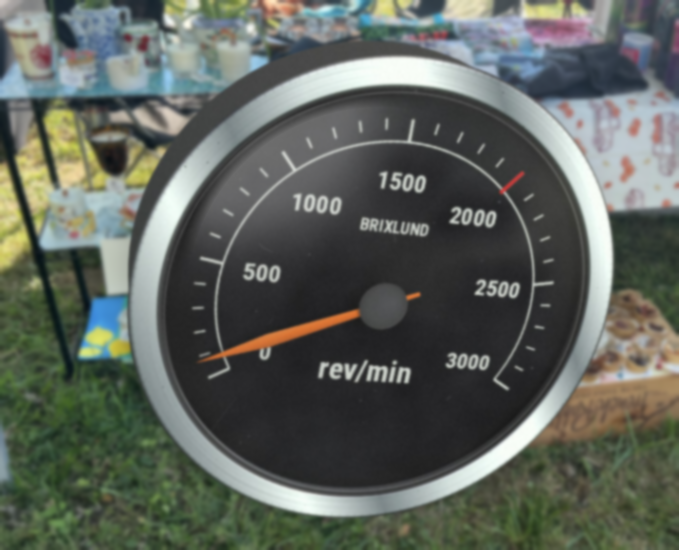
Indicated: 100,rpm
